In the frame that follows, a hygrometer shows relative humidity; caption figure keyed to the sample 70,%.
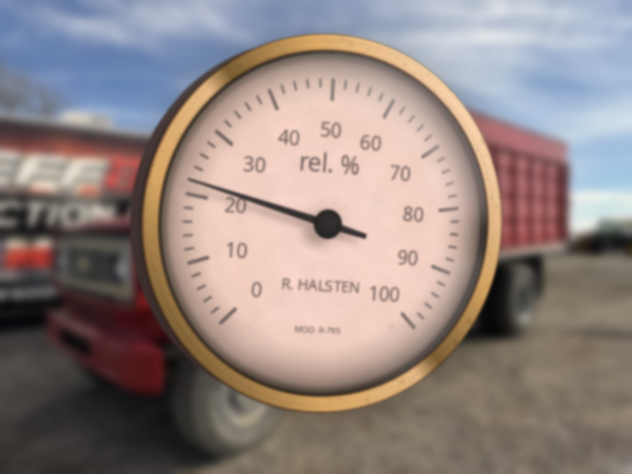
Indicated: 22,%
